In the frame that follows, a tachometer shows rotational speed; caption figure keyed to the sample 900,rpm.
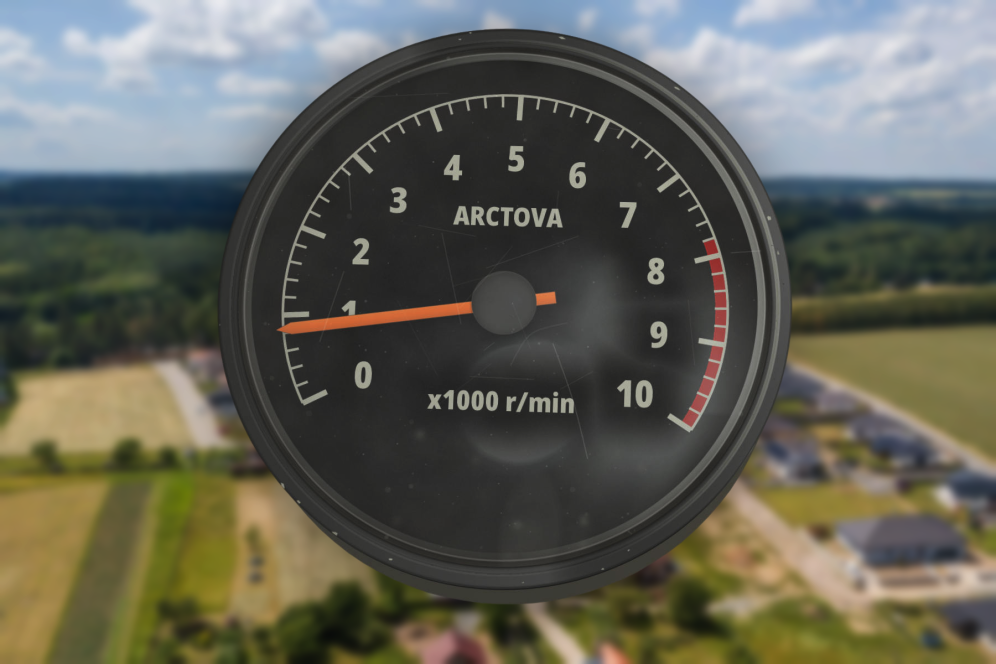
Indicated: 800,rpm
